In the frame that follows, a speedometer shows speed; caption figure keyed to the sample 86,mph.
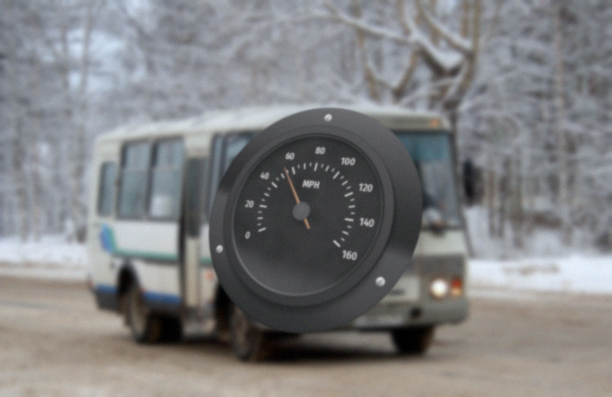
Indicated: 55,mph
